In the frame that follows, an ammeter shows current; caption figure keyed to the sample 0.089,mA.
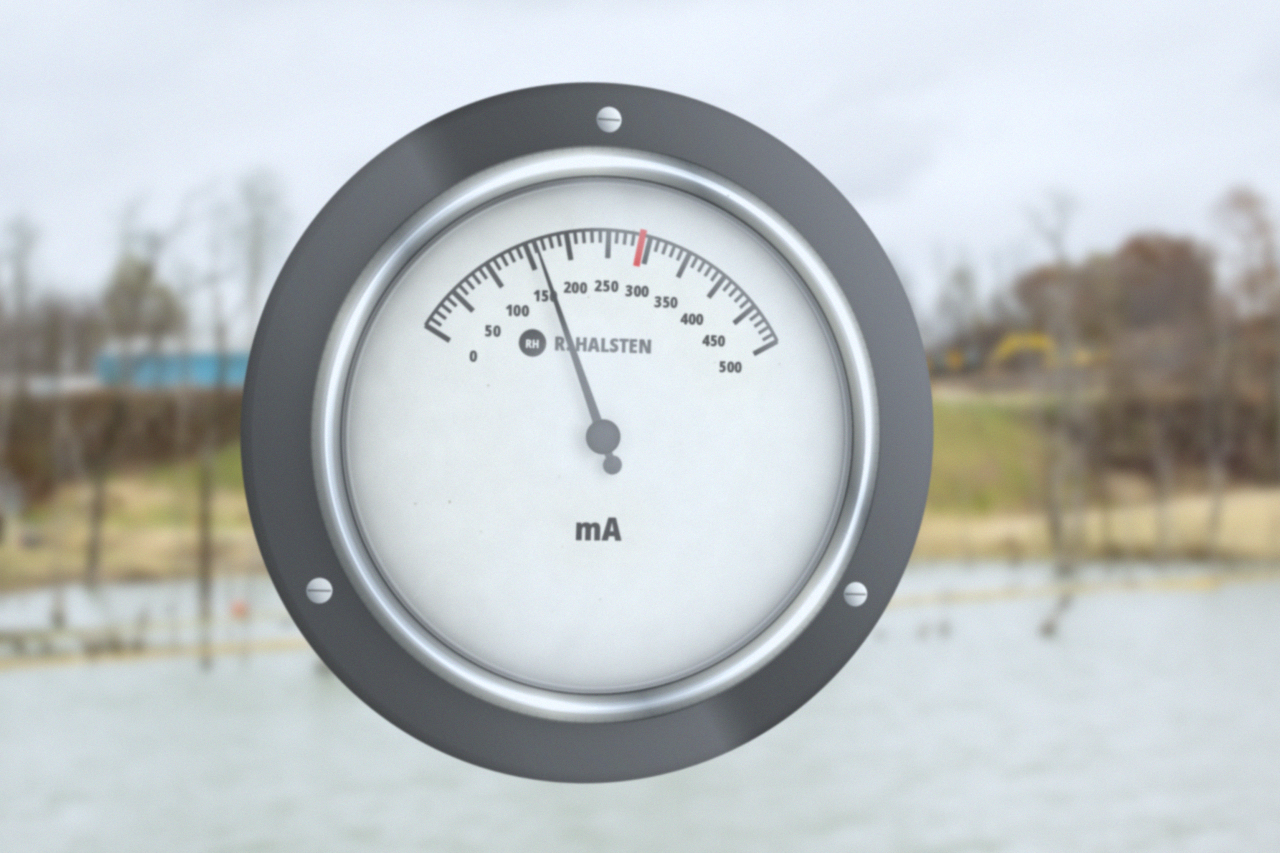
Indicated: 160,mA
